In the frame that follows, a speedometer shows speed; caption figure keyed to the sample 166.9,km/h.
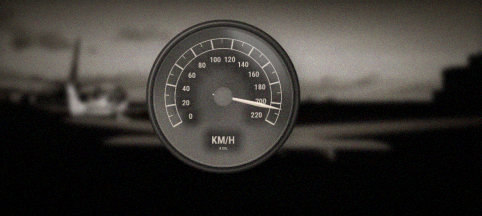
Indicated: 205,km/h
